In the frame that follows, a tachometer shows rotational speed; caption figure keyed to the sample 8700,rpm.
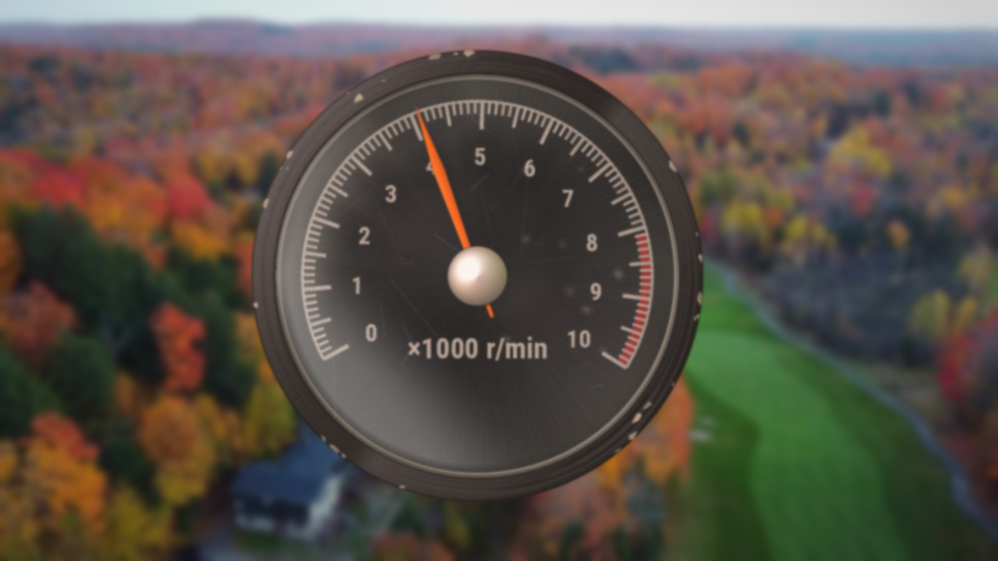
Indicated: 4100,rpm
